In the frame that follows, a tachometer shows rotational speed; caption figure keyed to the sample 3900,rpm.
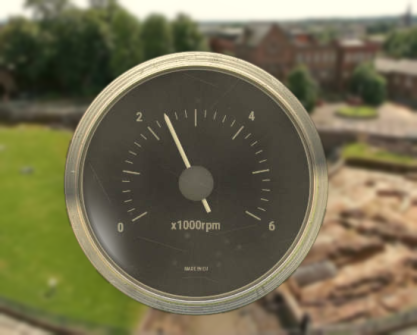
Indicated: 2400,rpm
